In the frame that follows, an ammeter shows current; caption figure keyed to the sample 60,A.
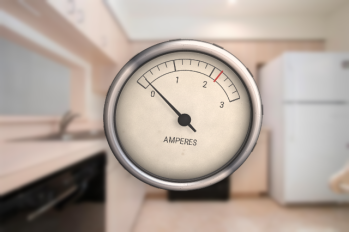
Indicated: 0.2,A
